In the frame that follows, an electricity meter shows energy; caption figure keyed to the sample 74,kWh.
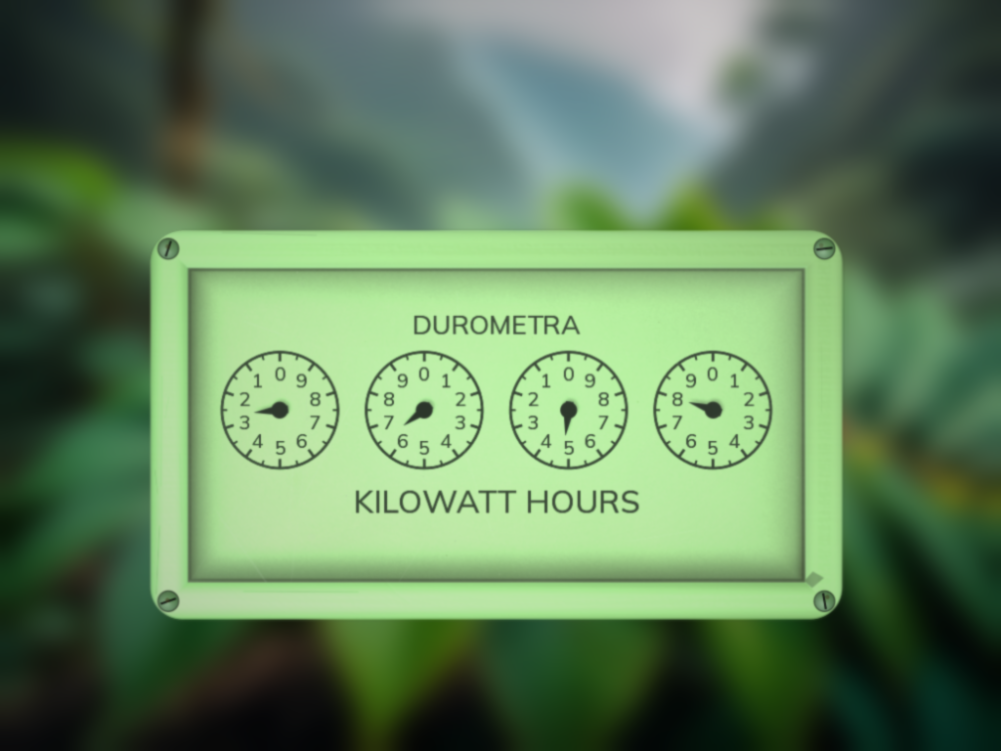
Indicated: 2648,kWh
